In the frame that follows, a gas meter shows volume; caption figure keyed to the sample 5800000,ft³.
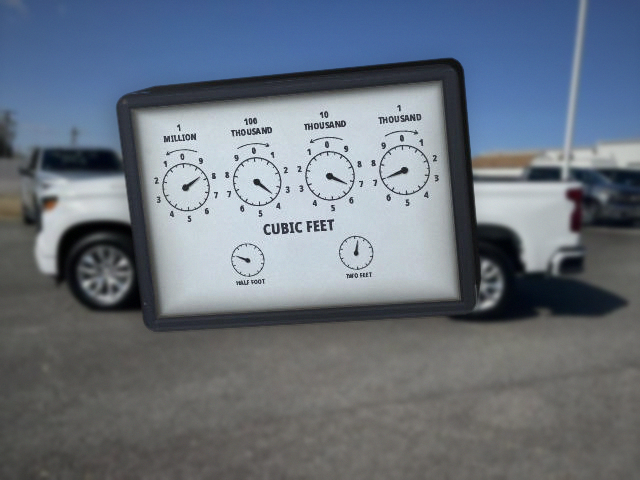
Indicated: 836700,ft³
